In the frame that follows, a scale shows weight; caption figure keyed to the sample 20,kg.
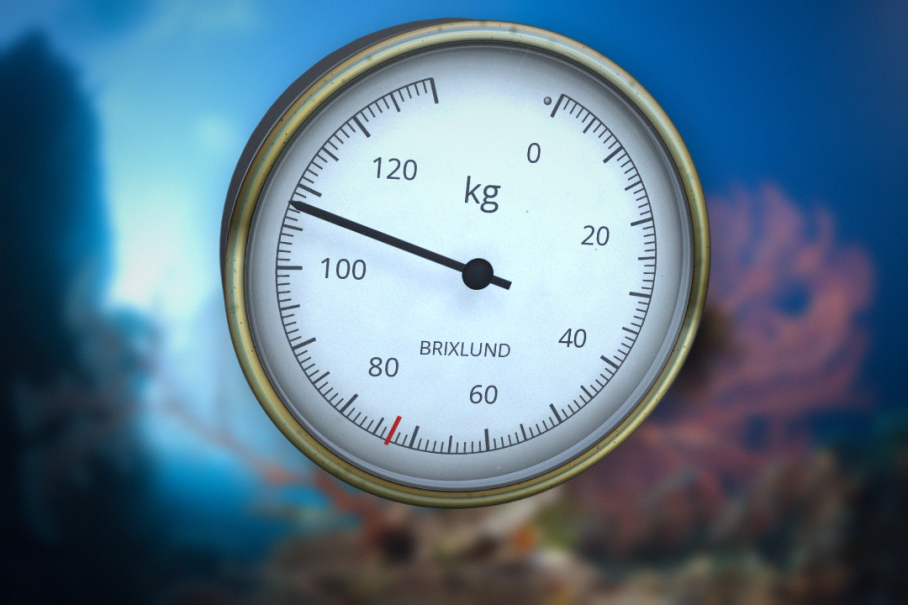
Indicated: 108,kg
